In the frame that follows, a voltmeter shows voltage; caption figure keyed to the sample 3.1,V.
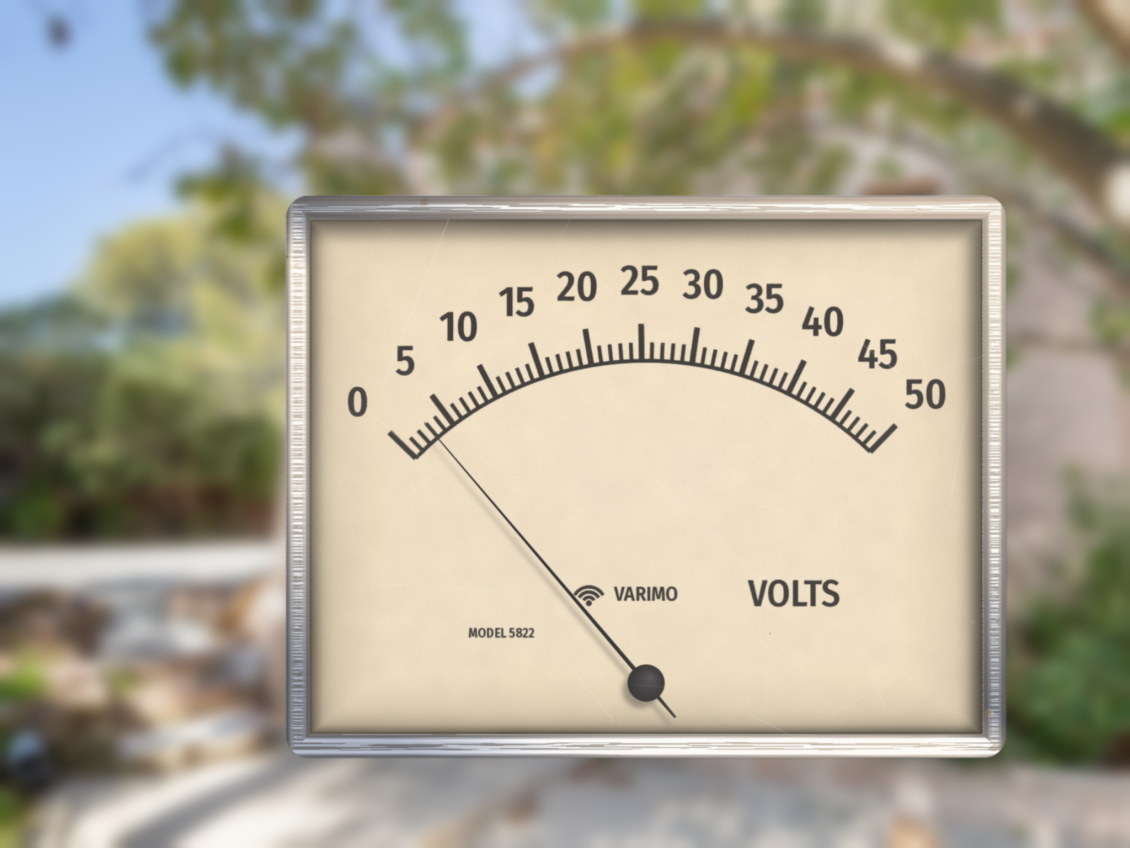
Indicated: 3,V
